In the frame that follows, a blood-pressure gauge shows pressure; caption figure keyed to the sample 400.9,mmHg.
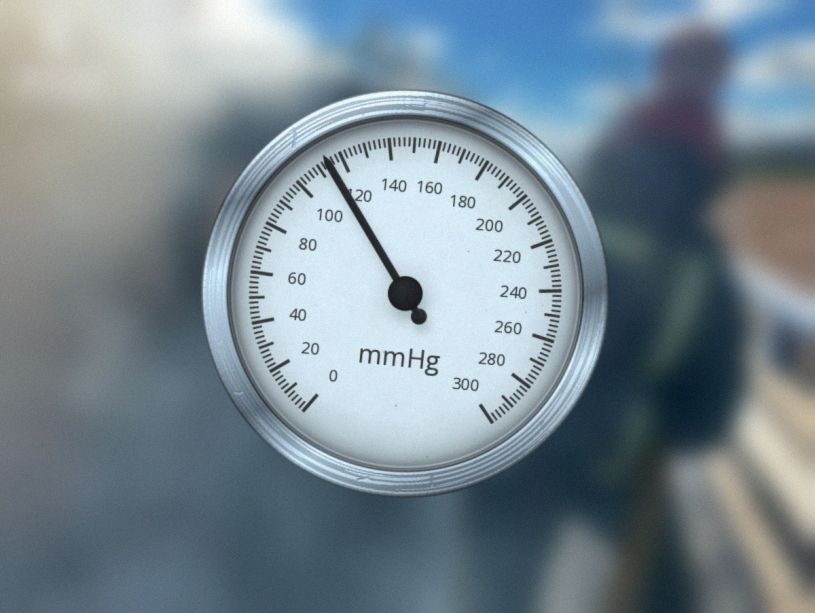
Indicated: 114,mmHg
